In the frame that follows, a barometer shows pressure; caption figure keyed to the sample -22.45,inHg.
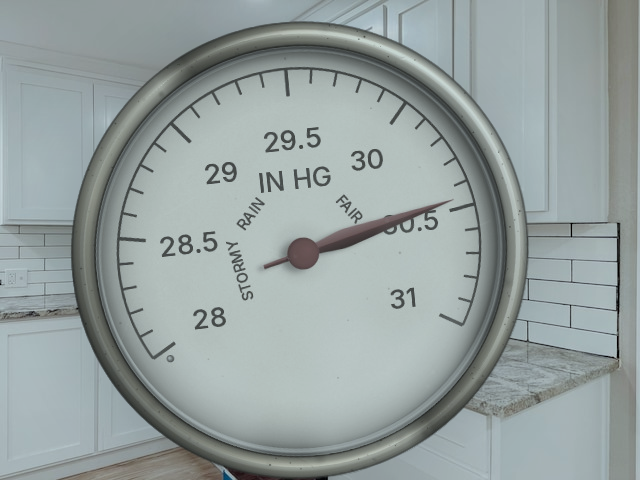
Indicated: 30.45,inHg
